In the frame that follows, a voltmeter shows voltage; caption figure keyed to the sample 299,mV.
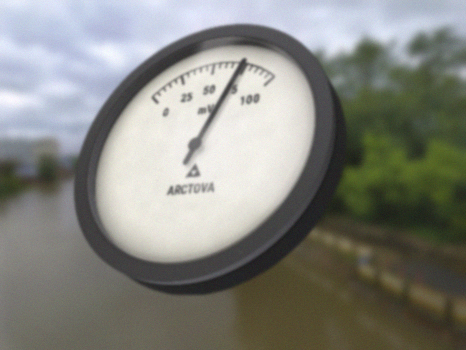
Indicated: 75,mV
